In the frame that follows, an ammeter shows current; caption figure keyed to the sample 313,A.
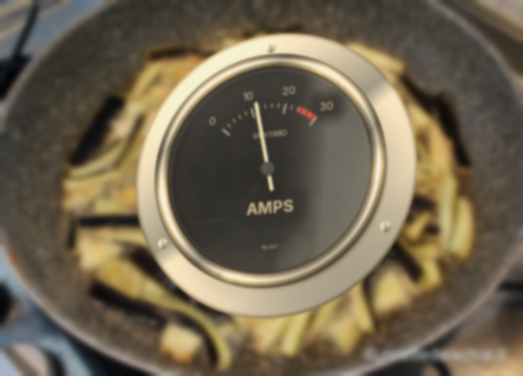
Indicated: 12,A
